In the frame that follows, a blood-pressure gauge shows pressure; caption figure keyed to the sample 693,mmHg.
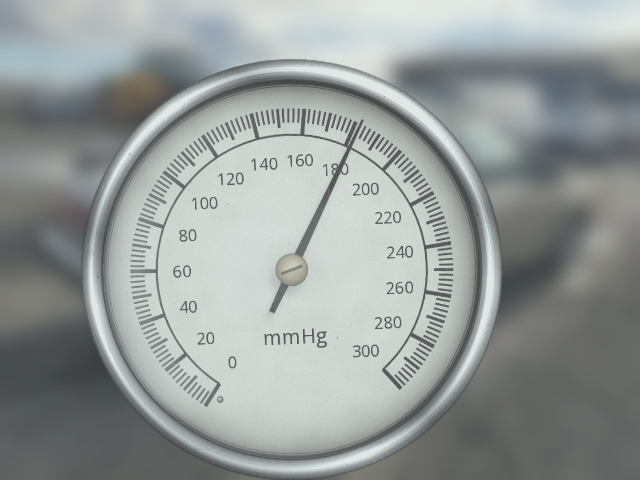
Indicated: 182,mmHg
